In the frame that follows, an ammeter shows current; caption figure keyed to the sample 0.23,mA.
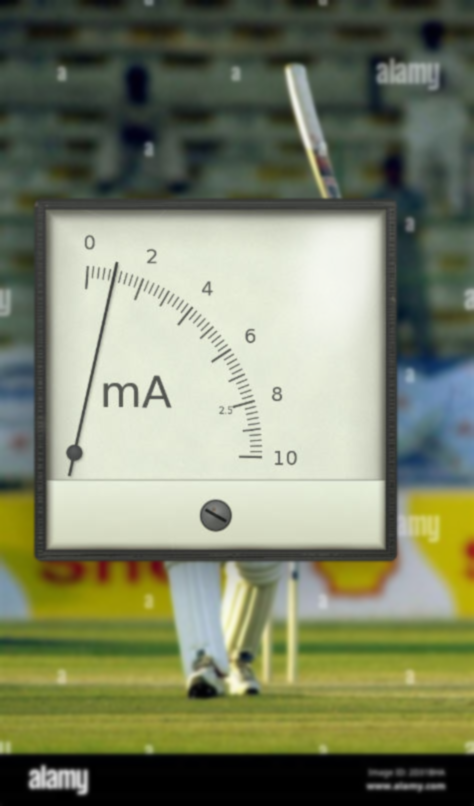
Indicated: 1,mA
